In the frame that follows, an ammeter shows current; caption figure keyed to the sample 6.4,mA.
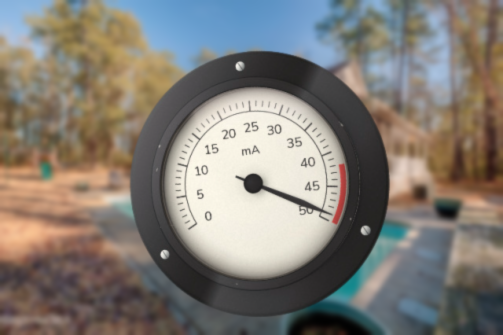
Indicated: 49,mA
